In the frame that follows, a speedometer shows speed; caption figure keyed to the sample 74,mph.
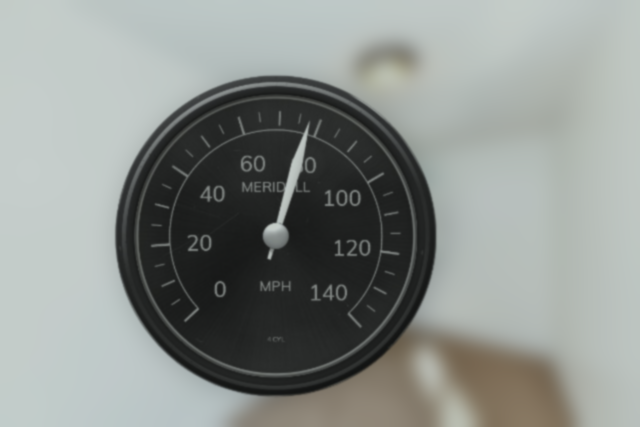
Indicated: 77.5,mph
